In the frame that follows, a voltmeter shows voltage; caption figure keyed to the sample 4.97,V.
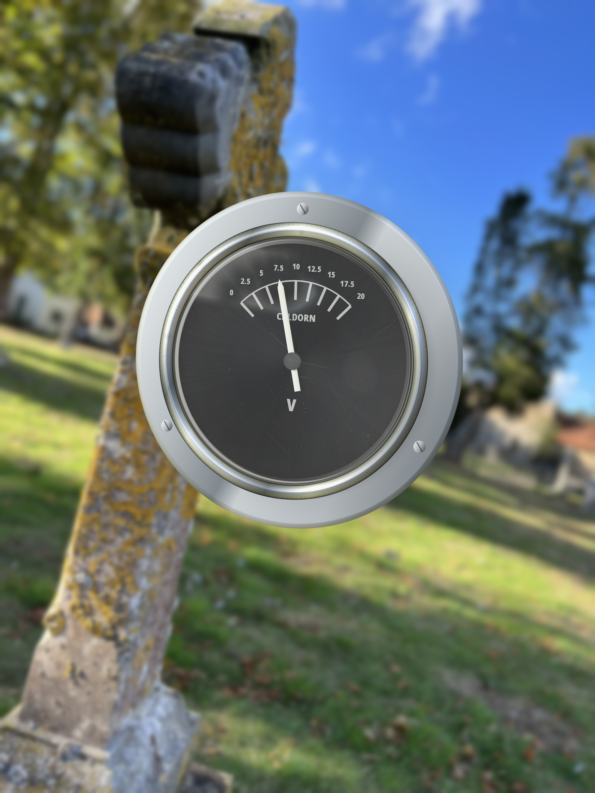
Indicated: 7.5,V
